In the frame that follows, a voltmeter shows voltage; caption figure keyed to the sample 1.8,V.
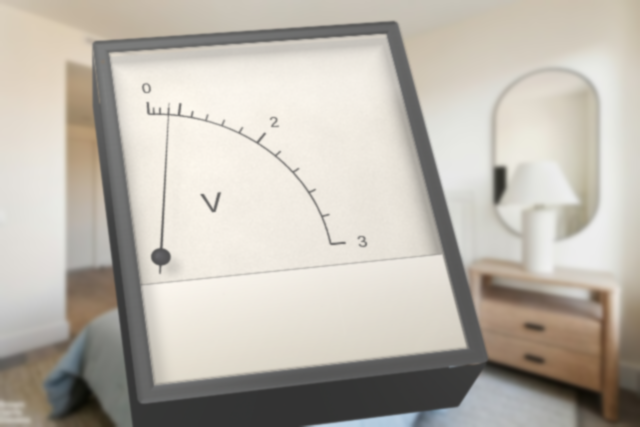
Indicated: 0.8,V
